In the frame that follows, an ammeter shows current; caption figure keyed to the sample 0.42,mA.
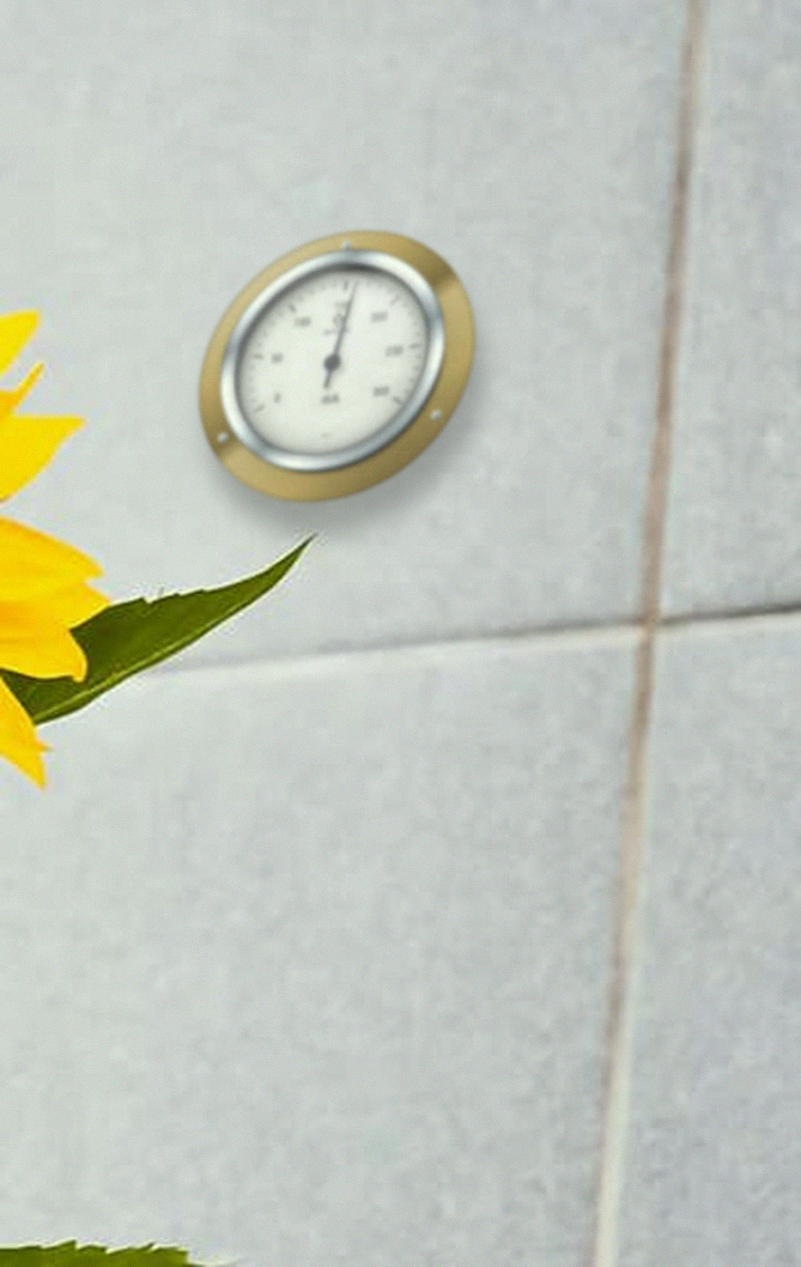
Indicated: 160,mA
